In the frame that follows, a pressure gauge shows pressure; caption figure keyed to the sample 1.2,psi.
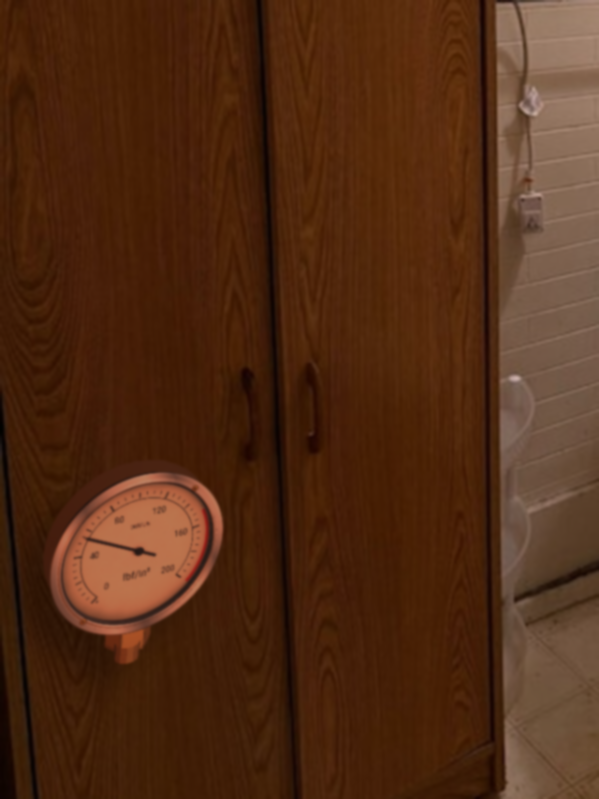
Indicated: 55,psi
